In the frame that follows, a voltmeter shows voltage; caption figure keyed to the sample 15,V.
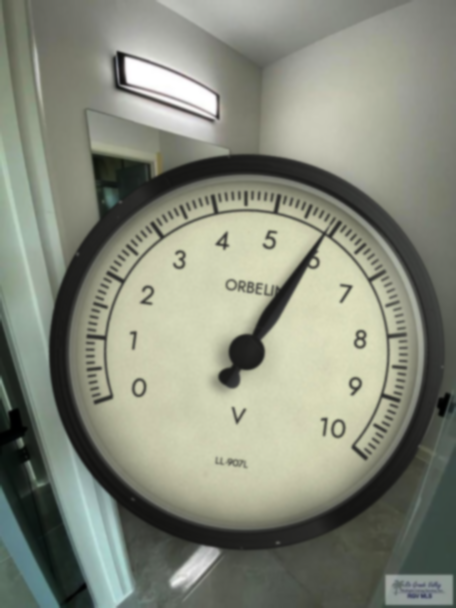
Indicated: 5.9,V
